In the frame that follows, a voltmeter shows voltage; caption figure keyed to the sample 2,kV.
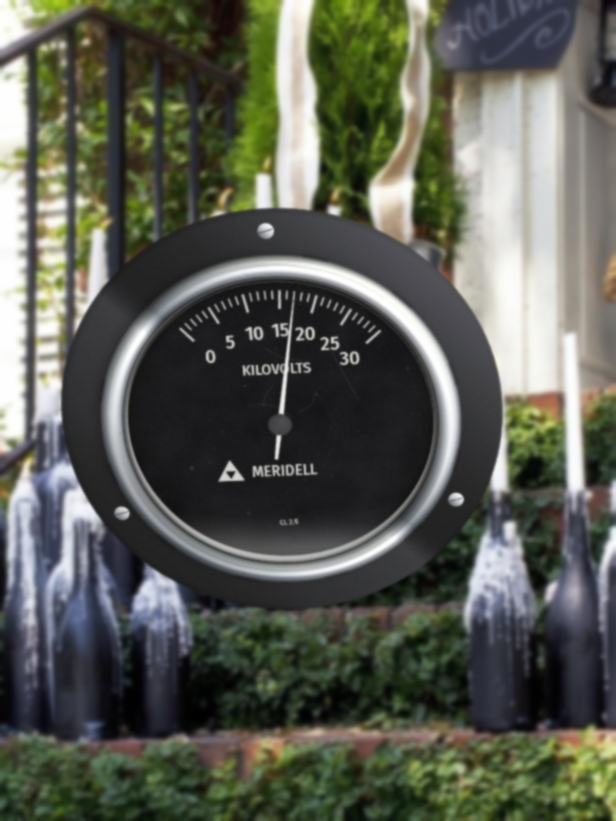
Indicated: 17,kV
